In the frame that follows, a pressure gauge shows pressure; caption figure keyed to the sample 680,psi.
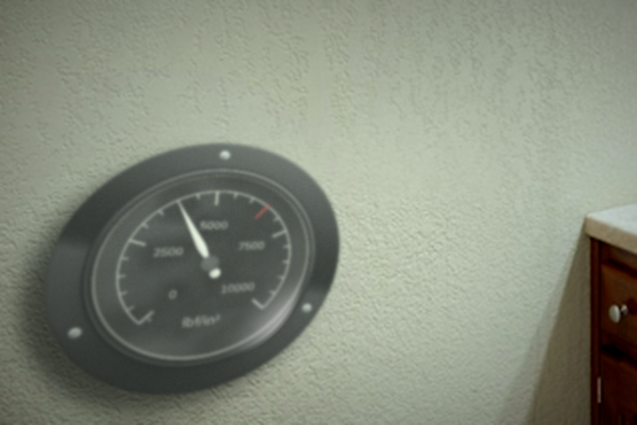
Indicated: 4000,psi
